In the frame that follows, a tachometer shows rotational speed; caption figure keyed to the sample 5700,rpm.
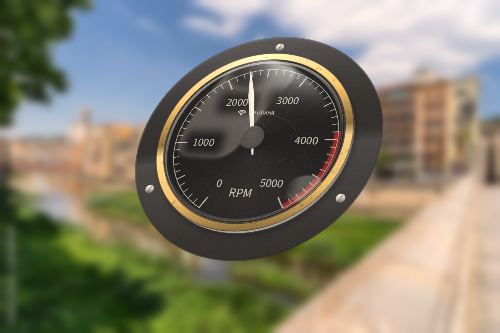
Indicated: 2300,rpm
